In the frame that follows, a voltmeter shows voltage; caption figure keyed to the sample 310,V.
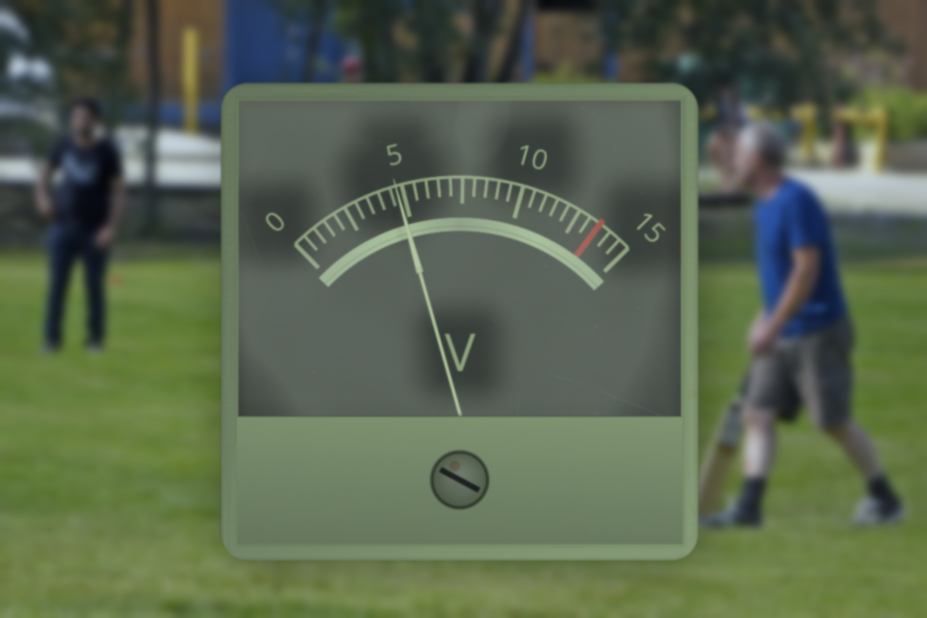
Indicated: 4.75,V
